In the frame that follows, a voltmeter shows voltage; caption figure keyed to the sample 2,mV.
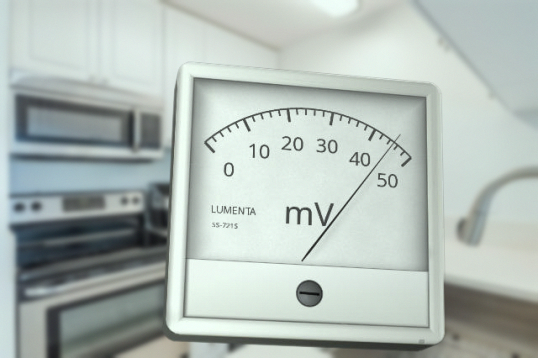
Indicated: 45,mV
